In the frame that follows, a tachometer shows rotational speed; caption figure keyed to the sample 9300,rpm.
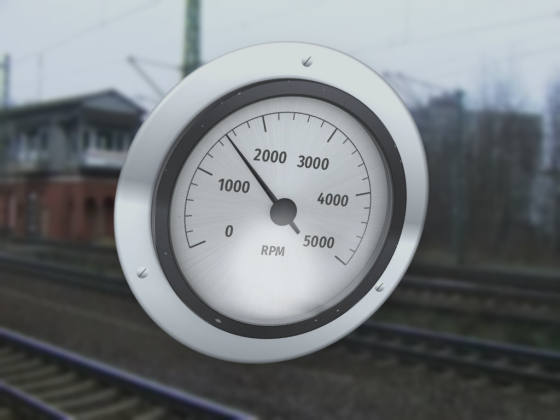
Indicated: 1500,rpm
